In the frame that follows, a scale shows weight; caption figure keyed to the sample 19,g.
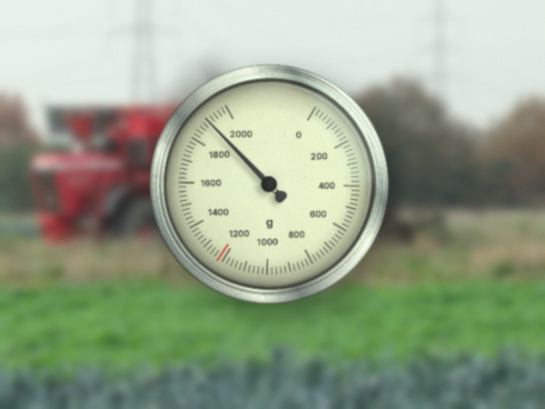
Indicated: 1900,g
